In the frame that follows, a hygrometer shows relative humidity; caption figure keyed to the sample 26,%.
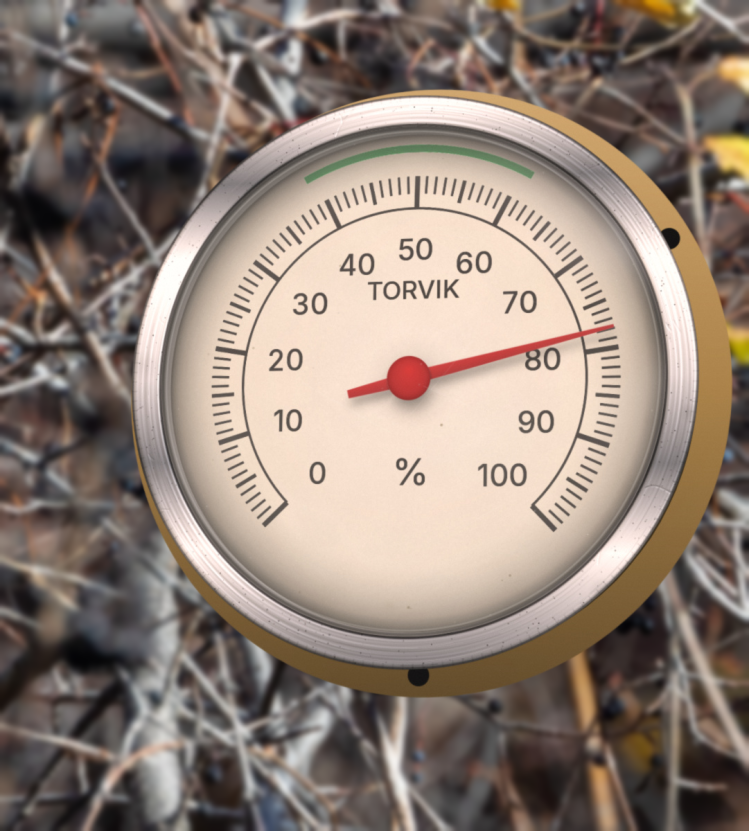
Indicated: 78,%
